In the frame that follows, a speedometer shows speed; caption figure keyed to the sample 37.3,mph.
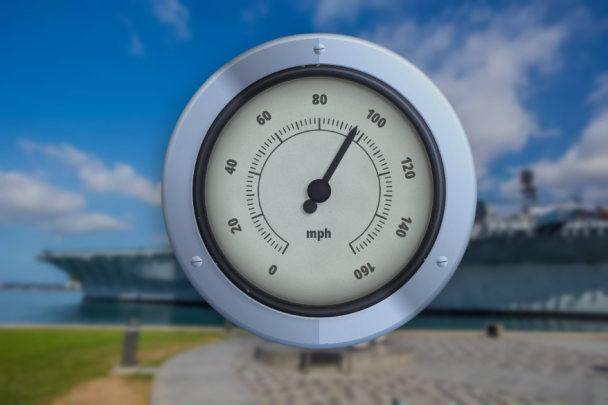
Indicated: 96,mph
